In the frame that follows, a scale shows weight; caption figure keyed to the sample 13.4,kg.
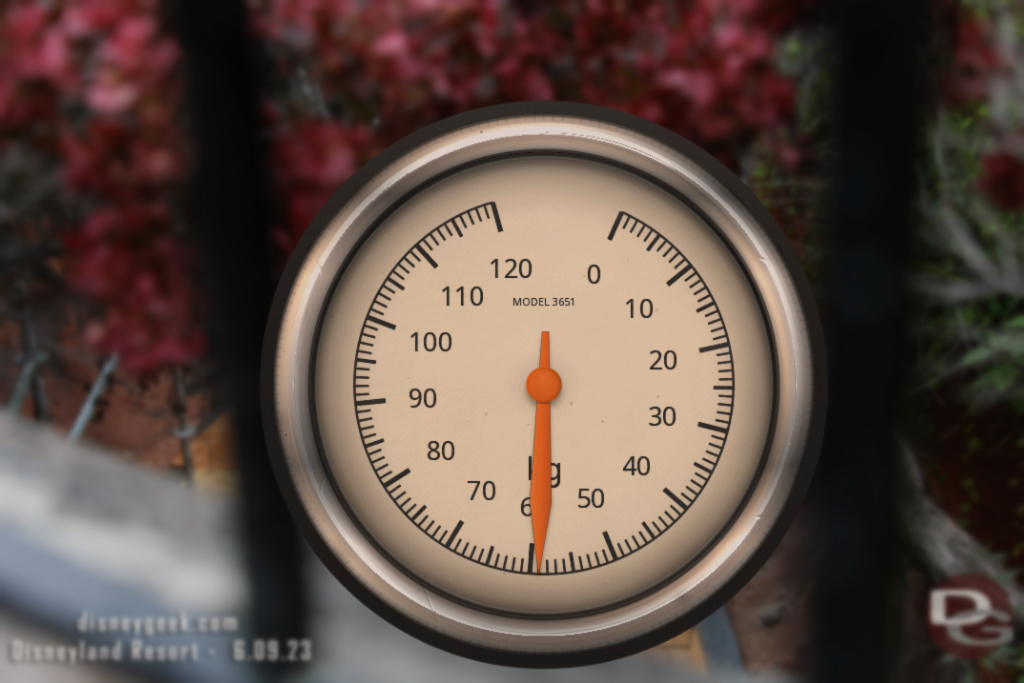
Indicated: 59,kg
